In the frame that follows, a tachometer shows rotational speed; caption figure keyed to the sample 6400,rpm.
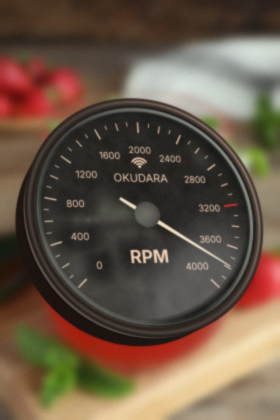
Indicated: 3800,rpm
